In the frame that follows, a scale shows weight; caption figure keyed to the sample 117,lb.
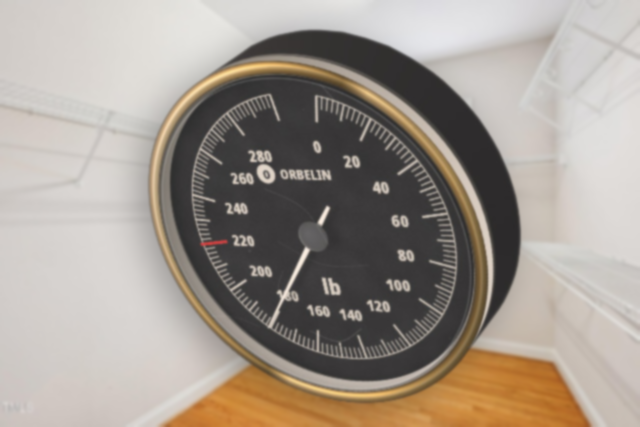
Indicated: 180,lb
